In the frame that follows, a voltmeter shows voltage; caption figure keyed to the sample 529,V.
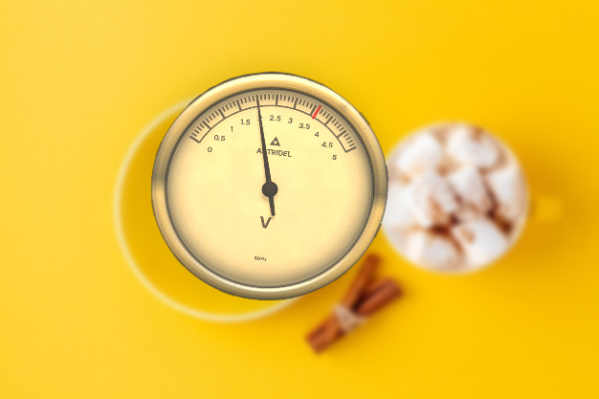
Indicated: 2,V
